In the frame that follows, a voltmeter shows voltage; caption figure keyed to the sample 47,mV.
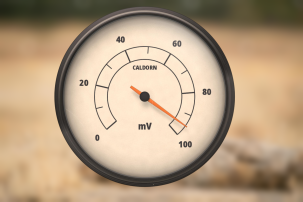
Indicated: 95,mV
